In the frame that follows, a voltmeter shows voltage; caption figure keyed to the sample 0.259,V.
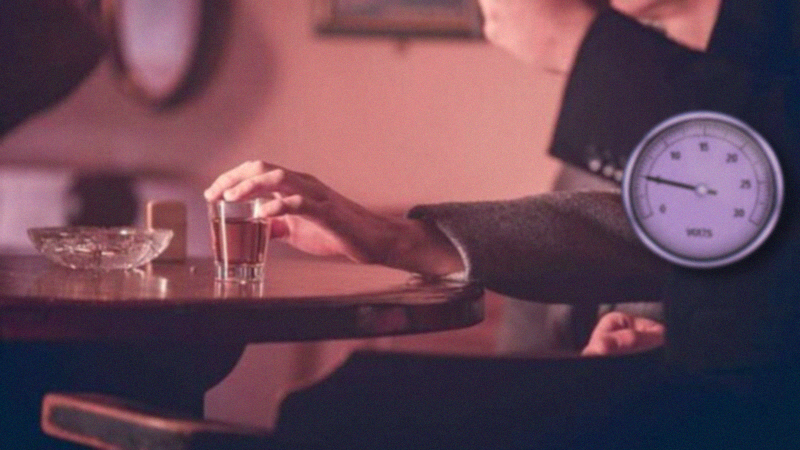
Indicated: 5,V
